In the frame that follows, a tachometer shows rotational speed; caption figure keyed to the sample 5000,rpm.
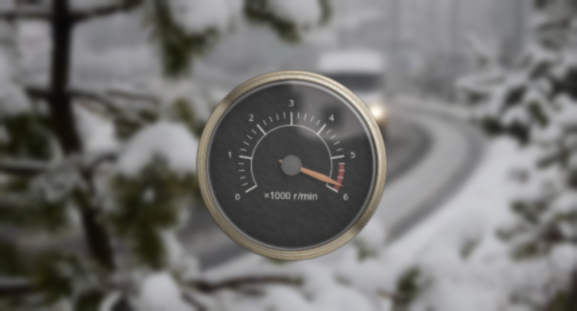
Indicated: 5800,rpm
